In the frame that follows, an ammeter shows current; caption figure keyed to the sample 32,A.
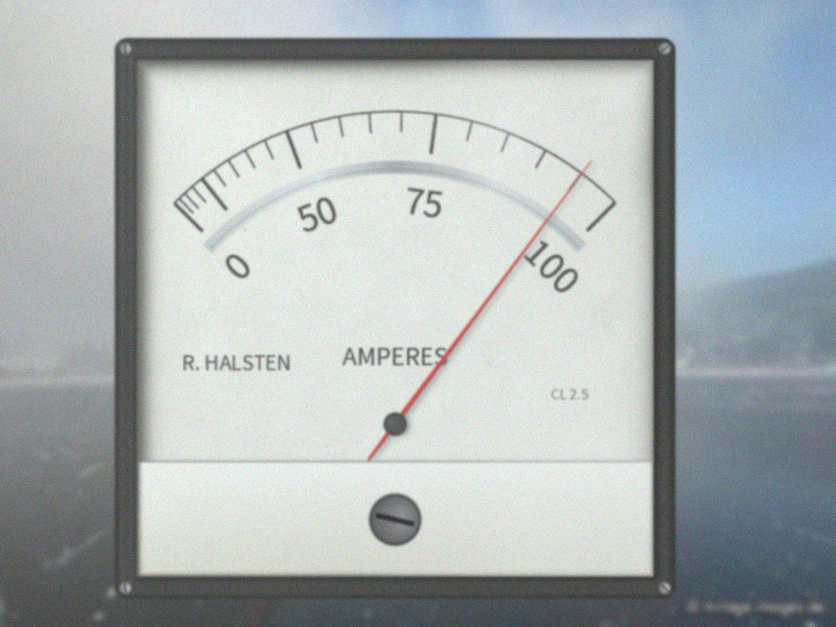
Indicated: 95,A
